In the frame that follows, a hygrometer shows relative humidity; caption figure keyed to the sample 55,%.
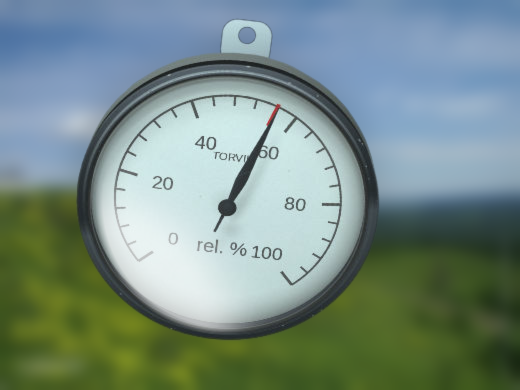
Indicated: 56,%
